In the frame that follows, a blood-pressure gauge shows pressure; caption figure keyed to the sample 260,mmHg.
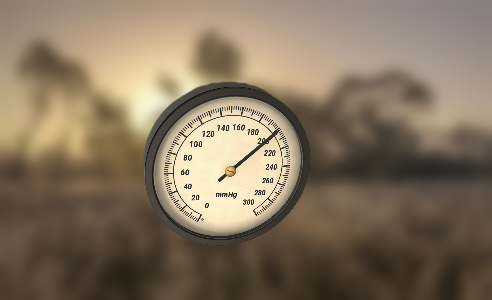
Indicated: 200,mmHg
